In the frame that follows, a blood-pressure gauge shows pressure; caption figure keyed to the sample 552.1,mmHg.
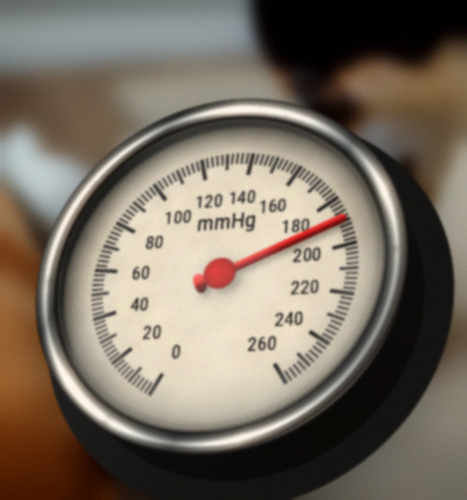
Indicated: 190,mmHg
